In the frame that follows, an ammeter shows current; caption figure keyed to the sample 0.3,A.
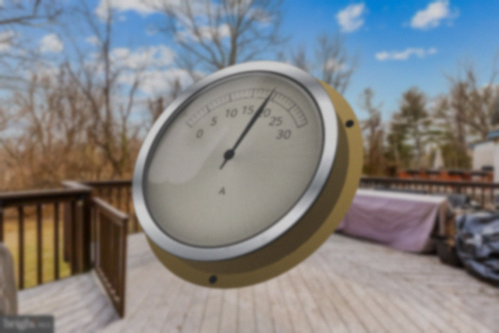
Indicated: 20,A
